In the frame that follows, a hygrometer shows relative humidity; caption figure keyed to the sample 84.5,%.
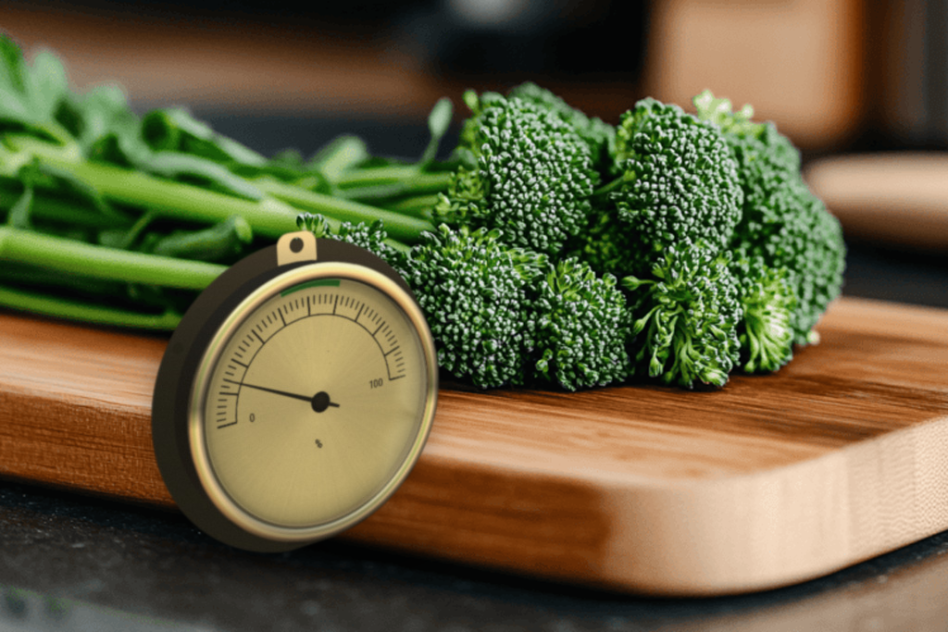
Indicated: 14,%
